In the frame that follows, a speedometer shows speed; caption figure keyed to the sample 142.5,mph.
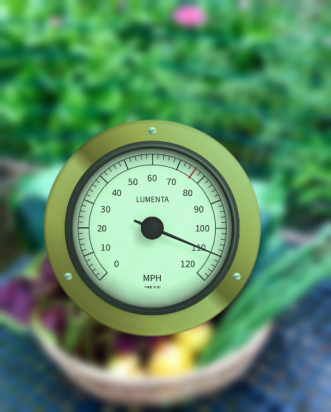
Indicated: 110,mph
